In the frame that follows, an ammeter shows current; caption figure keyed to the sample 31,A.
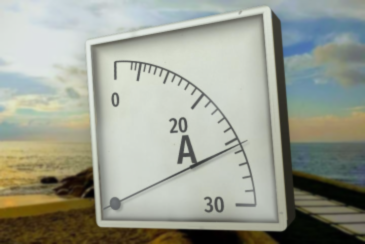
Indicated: 25.5,A
